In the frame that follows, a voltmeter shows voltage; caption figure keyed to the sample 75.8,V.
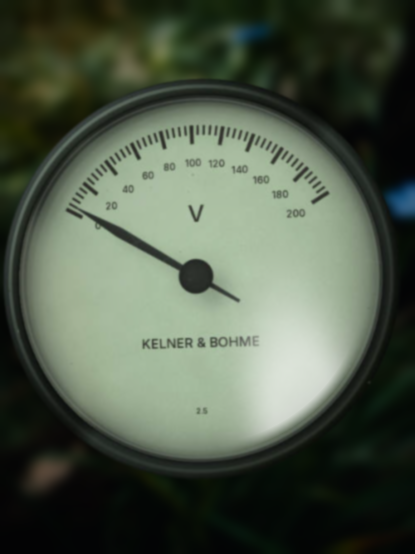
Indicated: 4,V
